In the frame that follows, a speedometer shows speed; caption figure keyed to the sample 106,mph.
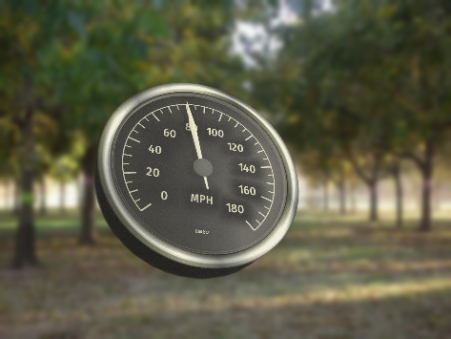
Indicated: 80,mph
